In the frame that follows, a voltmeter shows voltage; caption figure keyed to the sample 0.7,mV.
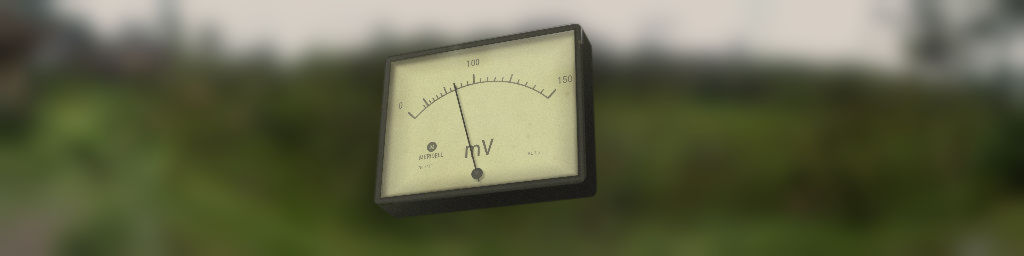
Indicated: 85,mV
